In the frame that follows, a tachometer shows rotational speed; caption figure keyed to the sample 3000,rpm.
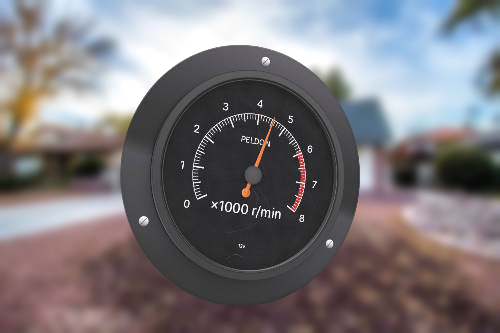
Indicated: 4500,rpm
